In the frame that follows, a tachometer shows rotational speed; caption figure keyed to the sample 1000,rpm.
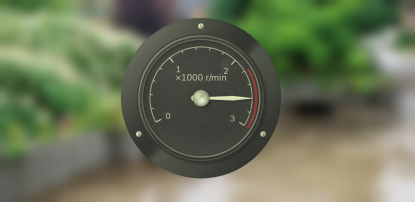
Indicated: 2600,rpm
